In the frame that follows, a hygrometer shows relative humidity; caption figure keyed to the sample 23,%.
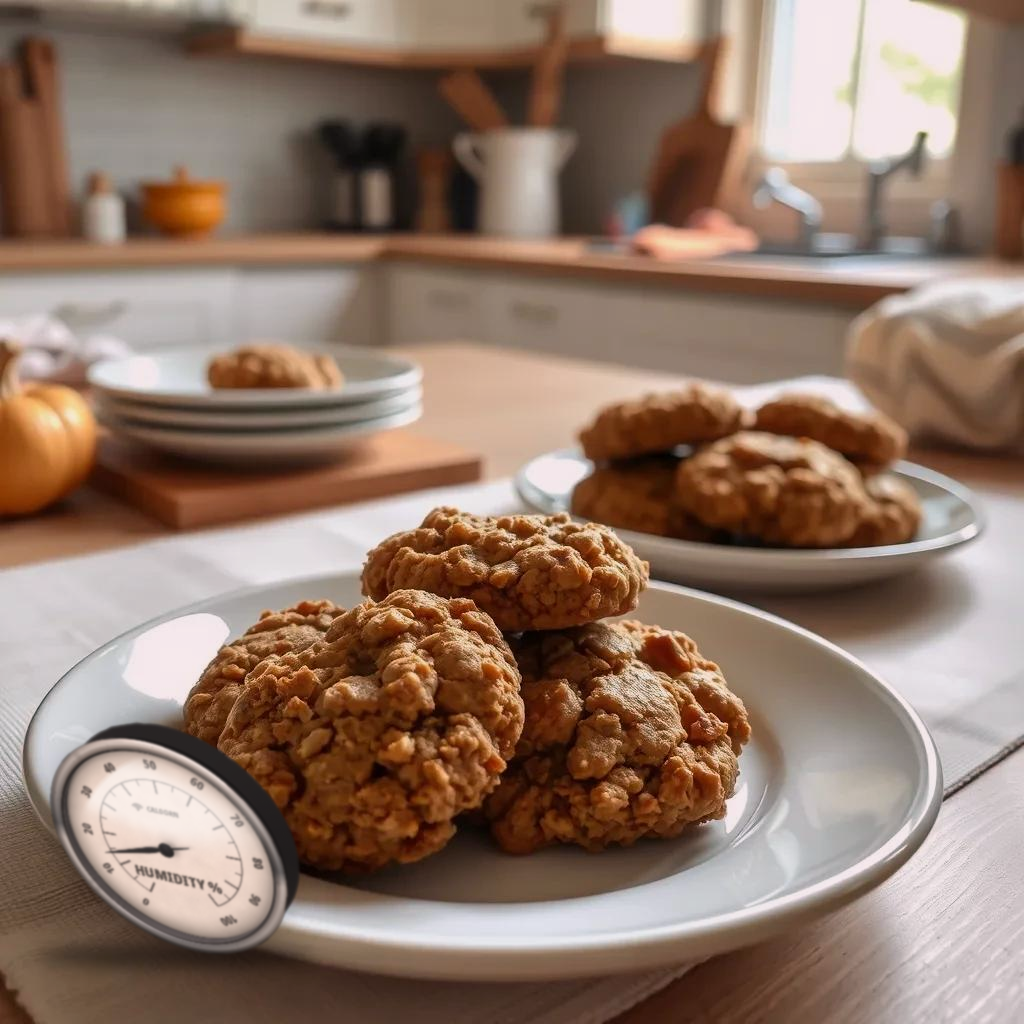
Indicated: 15,%
